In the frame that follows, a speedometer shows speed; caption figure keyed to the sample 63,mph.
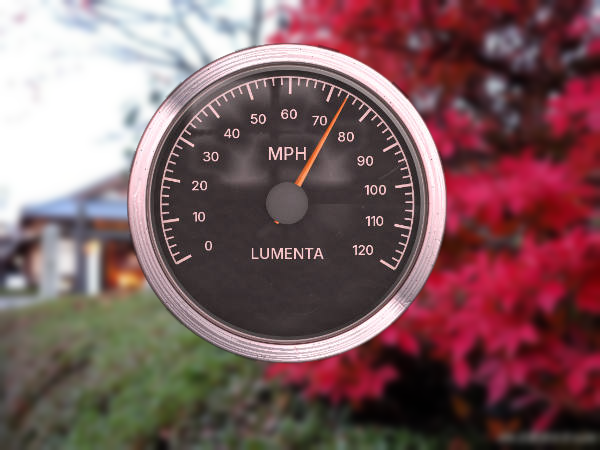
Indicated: 74,mph
